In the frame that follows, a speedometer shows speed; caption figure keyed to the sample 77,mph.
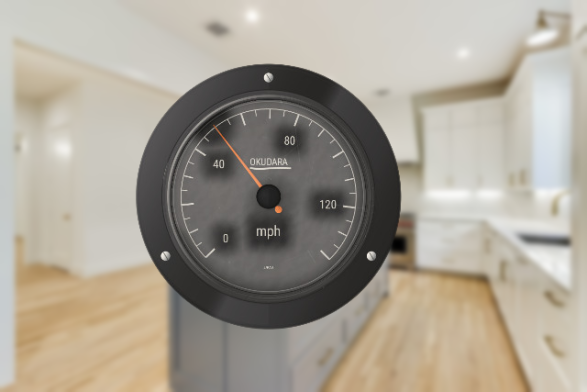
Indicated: 50,mph
